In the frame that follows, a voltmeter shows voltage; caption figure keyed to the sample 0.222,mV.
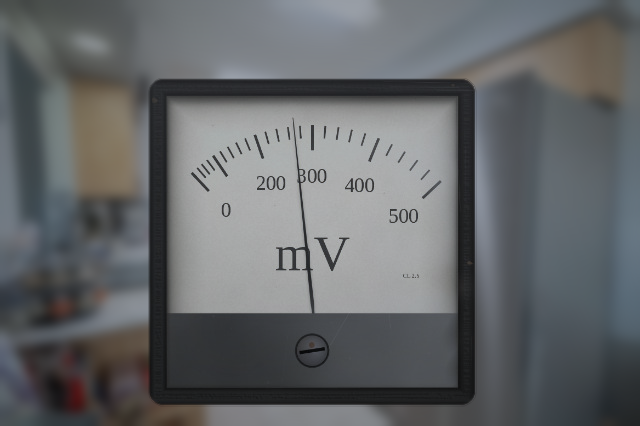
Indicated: 270,mV
